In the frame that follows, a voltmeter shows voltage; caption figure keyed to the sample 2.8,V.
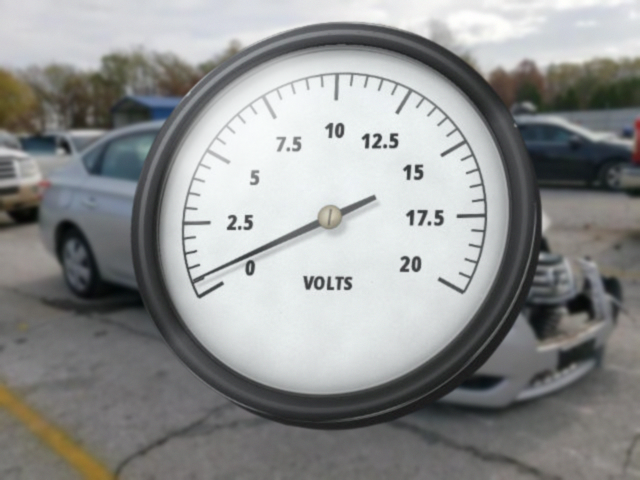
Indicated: 0.5,V
